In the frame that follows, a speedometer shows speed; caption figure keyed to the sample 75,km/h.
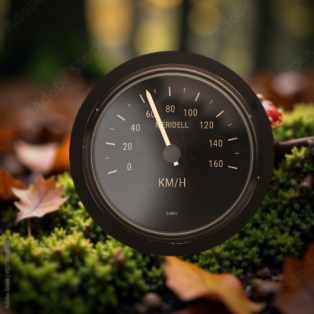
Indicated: 65,km/h
